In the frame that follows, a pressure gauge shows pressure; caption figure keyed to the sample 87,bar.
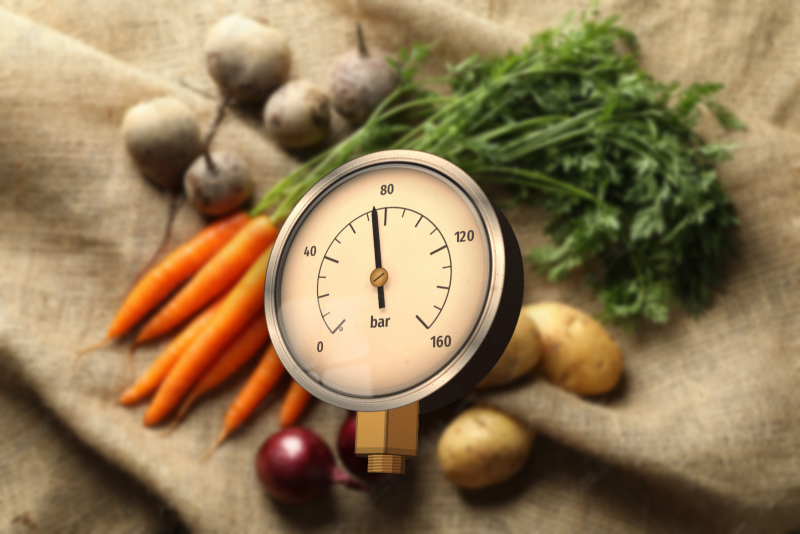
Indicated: 75,bar
